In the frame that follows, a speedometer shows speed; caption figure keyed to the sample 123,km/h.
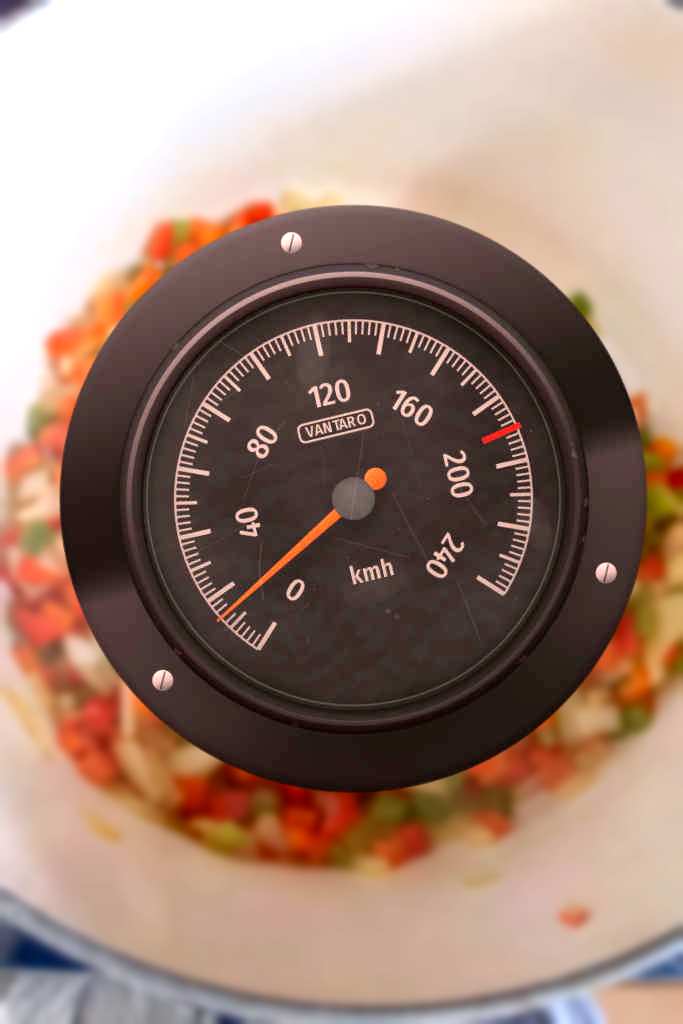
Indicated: 14,km/h
